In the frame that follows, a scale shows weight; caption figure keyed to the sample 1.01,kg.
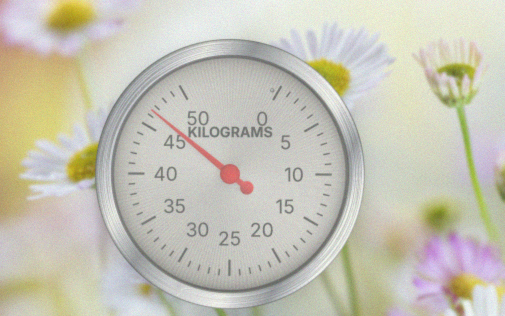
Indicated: 46.5,kg
